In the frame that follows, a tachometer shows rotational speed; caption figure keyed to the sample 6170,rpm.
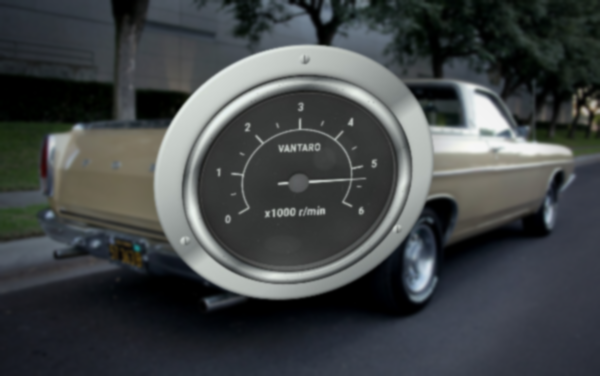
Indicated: 5250,rpm
